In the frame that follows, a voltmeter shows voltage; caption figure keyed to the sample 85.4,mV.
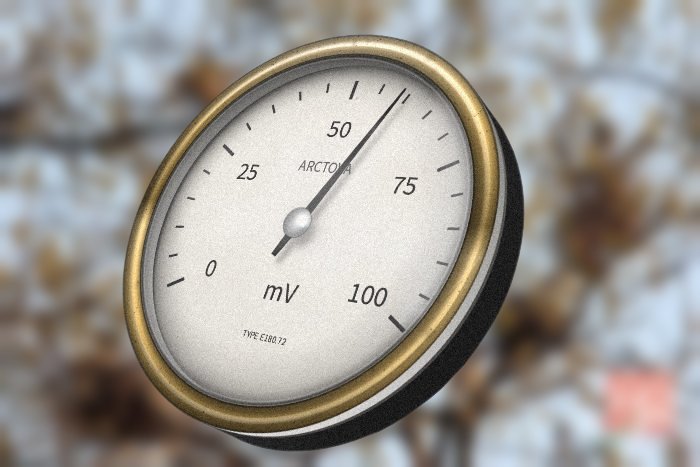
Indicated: 60,mV
